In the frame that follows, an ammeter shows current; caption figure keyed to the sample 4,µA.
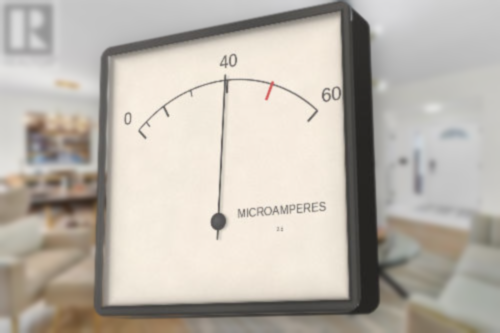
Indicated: 40,µA
